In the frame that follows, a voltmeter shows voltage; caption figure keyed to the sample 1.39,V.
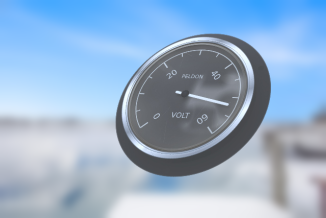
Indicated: 52.5,V
